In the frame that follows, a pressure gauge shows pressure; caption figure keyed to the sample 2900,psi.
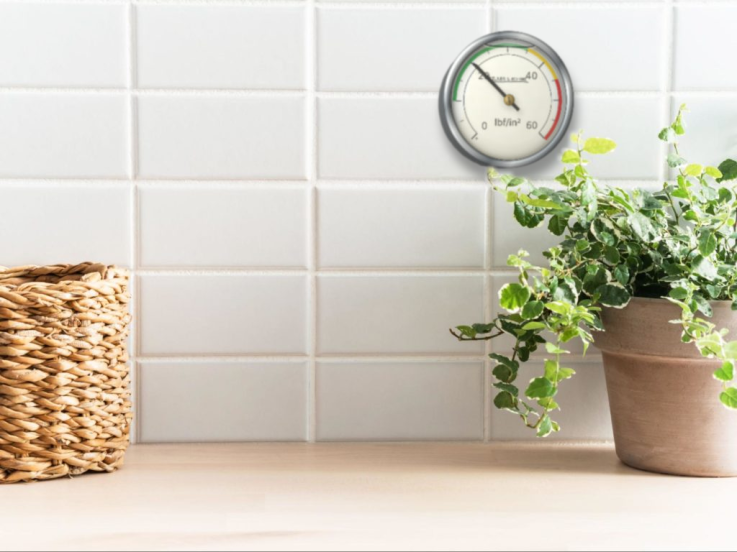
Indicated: 20,psi
